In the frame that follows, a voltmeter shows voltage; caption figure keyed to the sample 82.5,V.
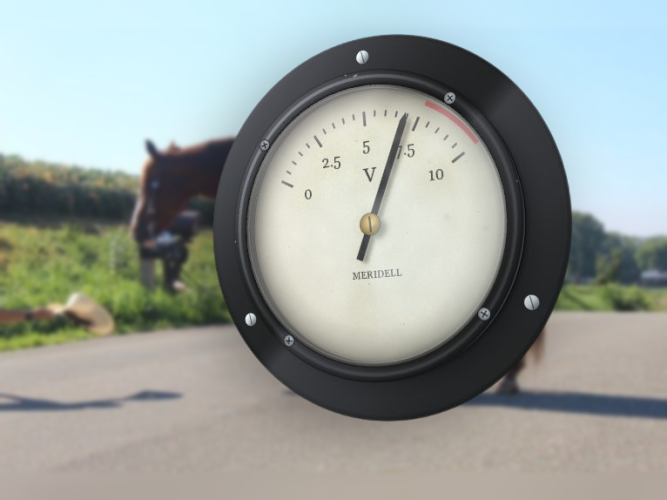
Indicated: 7,V
